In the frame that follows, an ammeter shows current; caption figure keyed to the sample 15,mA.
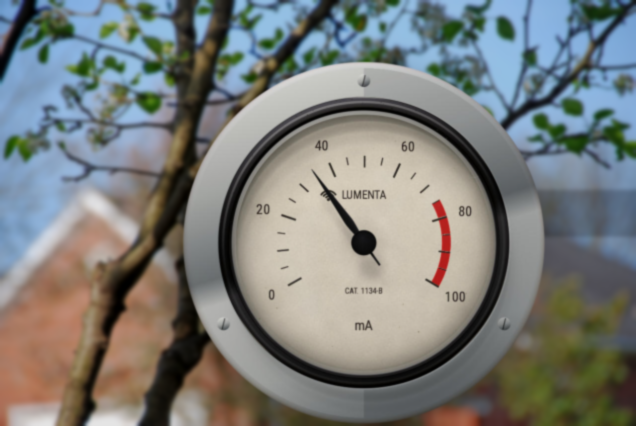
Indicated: 35,mA
